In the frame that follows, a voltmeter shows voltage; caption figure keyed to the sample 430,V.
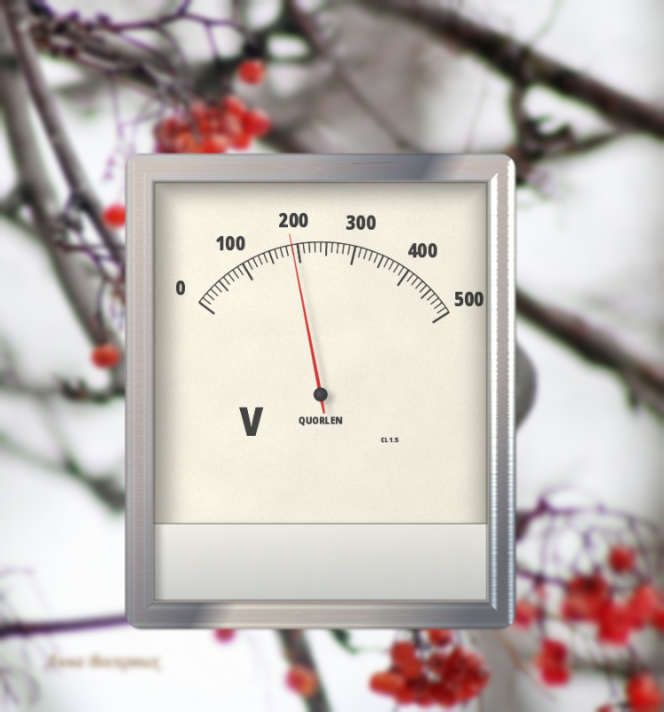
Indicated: 190,V
